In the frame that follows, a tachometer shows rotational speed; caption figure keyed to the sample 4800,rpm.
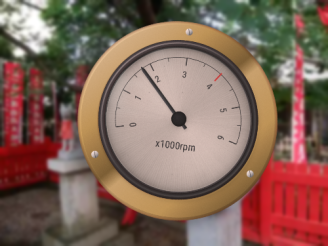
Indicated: 1750,rpm
